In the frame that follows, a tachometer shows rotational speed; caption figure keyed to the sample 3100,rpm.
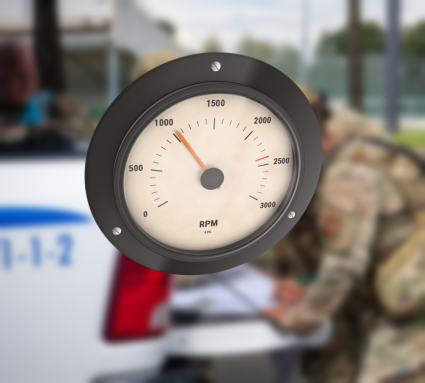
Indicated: 1050,rpm
